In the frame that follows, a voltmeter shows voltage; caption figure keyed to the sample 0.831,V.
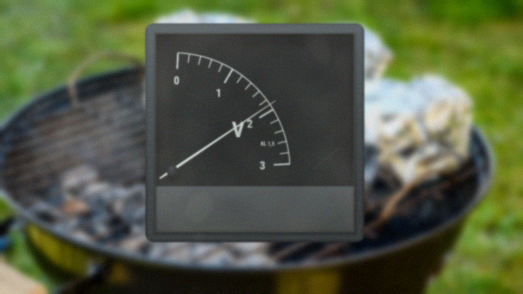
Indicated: 1.9,V
